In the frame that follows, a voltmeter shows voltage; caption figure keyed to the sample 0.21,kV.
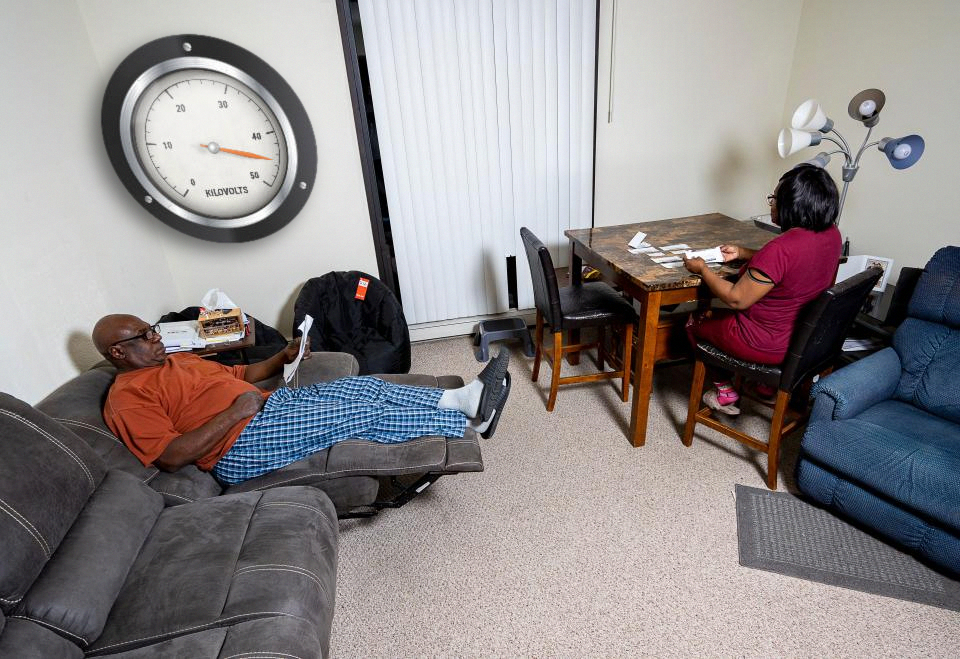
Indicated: 45,kV
